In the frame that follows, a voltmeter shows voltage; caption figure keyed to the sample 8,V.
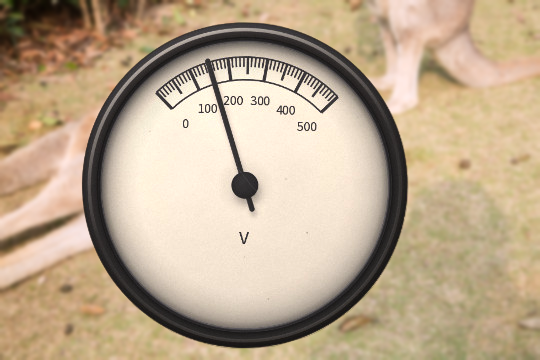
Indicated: 150,V
